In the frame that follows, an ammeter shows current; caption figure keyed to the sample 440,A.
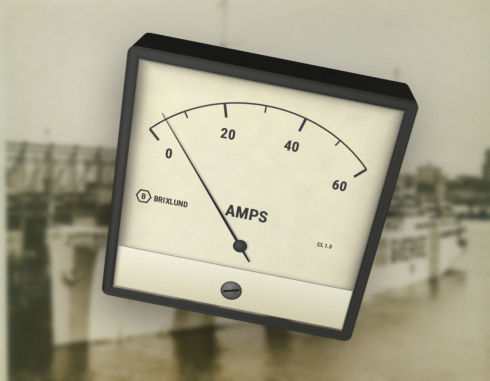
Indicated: 5,A
